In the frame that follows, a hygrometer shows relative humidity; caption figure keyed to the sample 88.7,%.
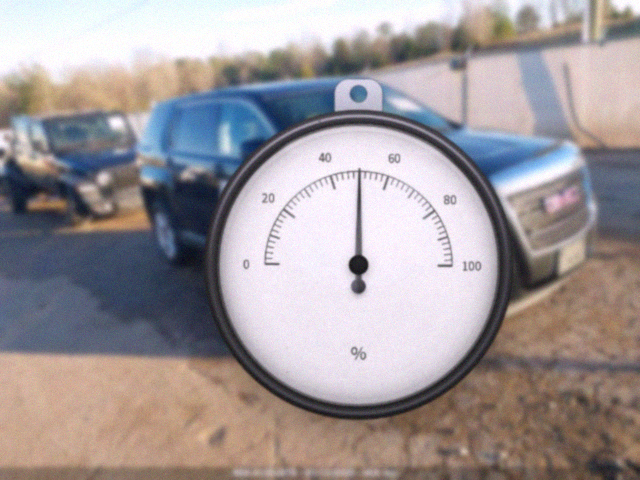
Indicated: 50,%
